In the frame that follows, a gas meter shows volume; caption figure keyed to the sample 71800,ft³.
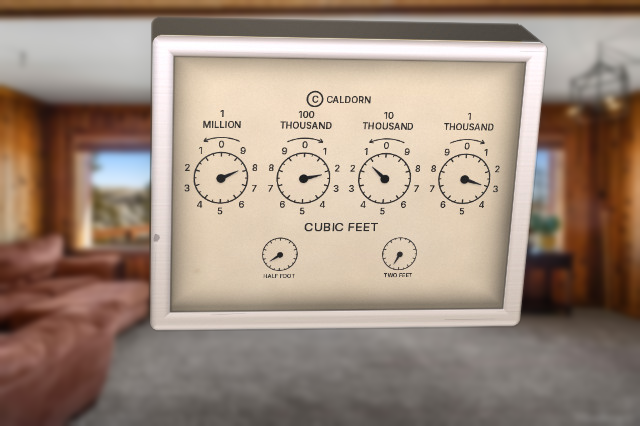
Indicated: 821300,ft³
